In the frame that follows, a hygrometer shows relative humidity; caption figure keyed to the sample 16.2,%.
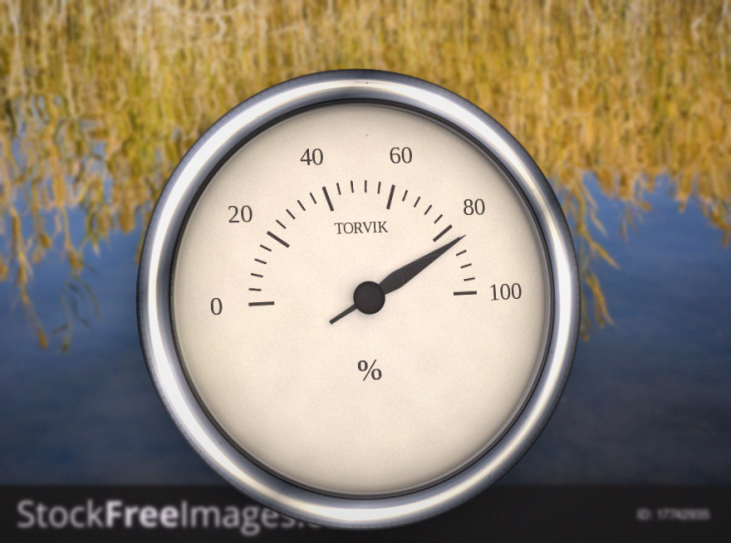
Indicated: 84,%
